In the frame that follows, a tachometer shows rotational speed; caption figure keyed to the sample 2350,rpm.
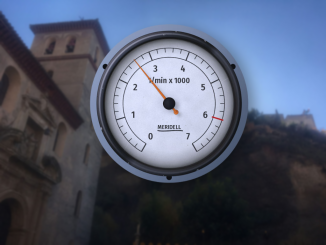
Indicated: 2600,rpm
